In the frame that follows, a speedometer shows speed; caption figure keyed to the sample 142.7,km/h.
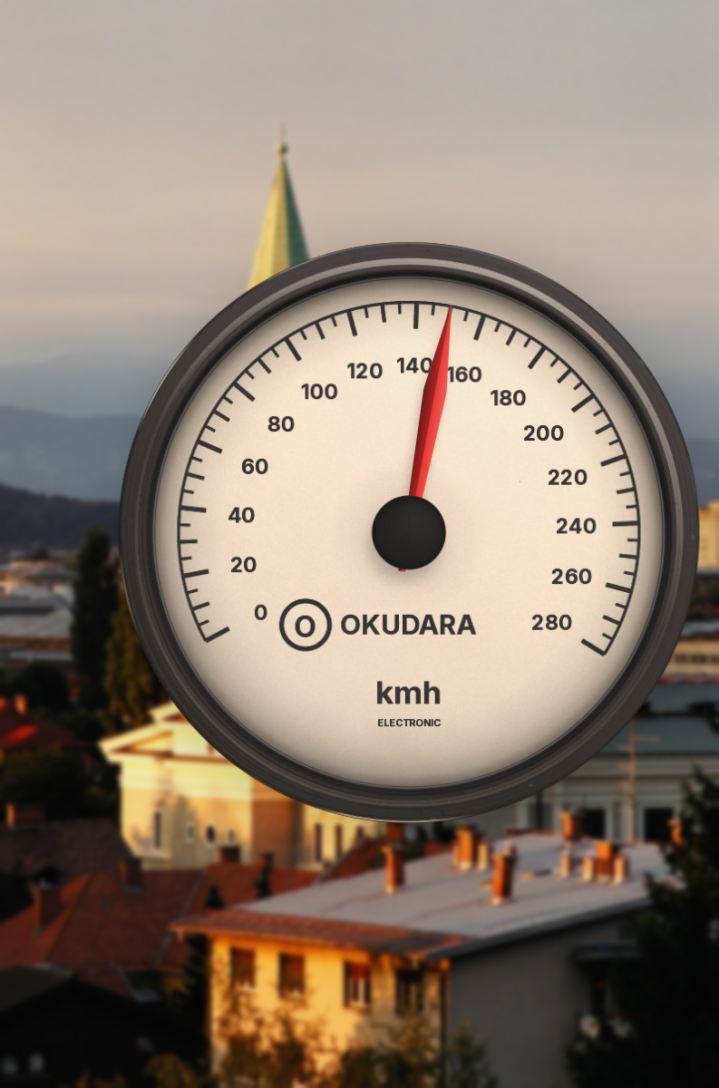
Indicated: 150,km/h
